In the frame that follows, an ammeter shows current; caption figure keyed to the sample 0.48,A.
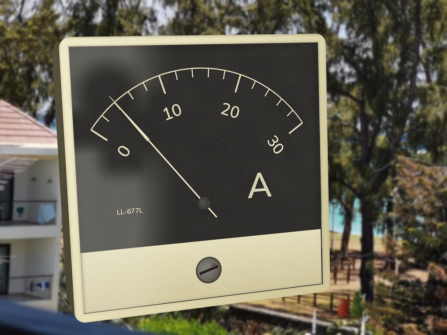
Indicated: 4,A
